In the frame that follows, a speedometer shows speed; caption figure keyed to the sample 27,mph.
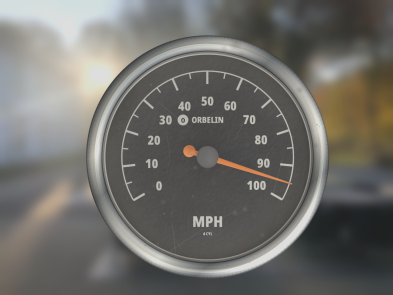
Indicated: 95,mph
